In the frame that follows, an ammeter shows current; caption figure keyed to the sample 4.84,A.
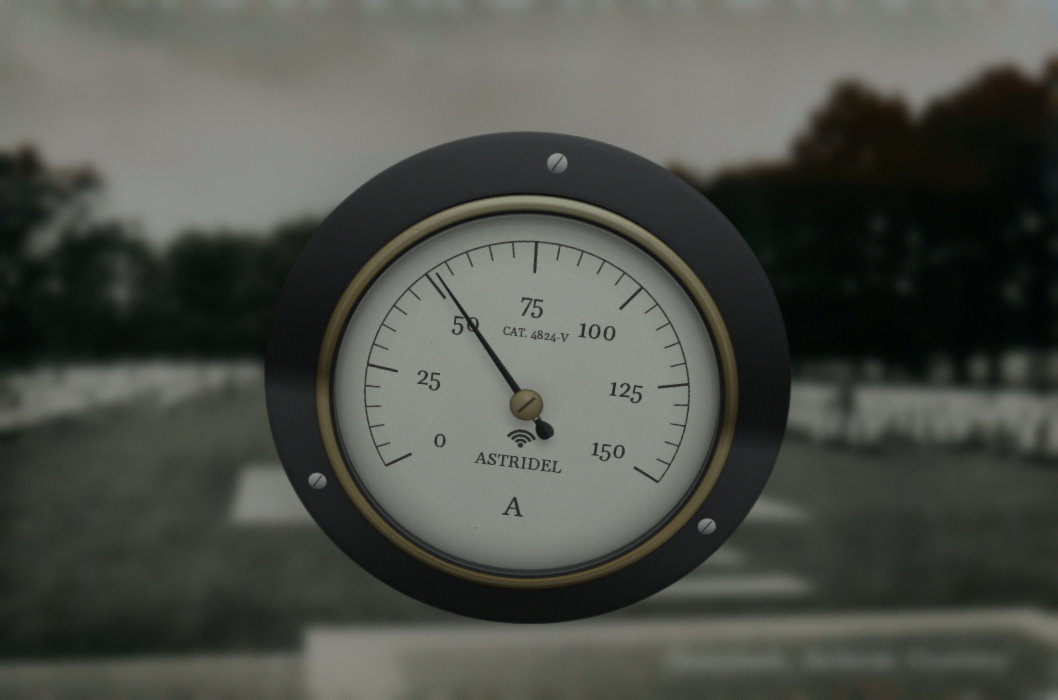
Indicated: 52.5,A
